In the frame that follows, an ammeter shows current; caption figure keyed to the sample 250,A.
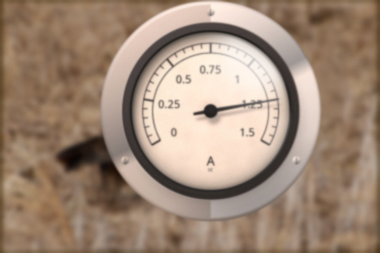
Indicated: 1.25,A
